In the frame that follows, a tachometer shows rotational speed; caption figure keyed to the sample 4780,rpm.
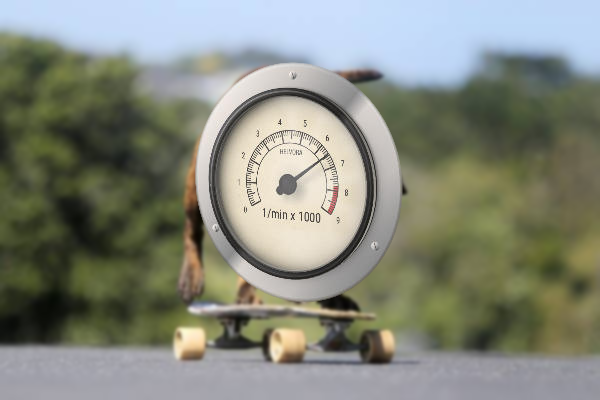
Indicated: 6500,rpm
